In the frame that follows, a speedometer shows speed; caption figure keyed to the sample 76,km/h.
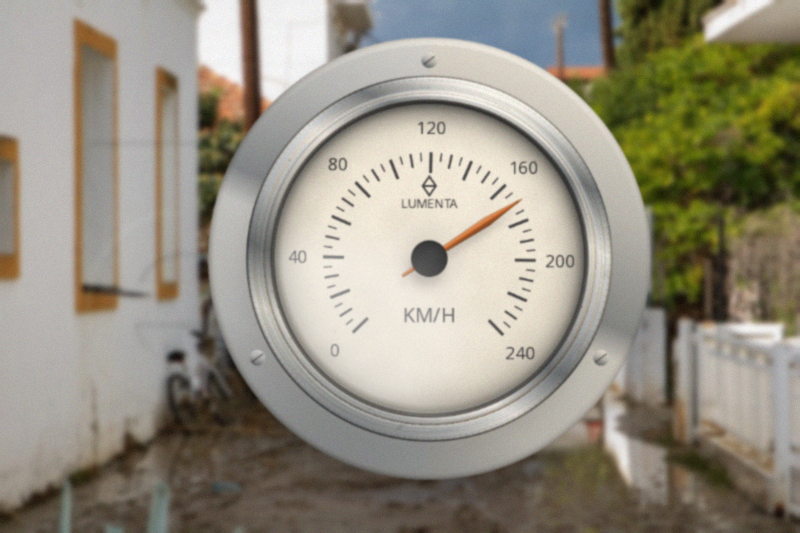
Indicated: 170,km/h
